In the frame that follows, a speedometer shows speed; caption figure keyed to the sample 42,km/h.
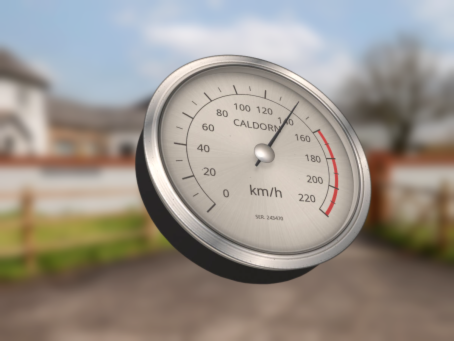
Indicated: 140,km/h
